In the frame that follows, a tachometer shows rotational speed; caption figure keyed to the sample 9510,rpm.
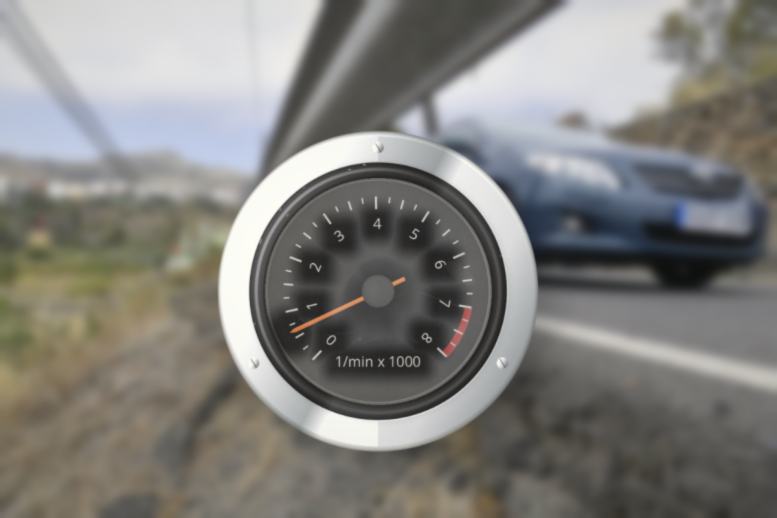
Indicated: 625,rpm
